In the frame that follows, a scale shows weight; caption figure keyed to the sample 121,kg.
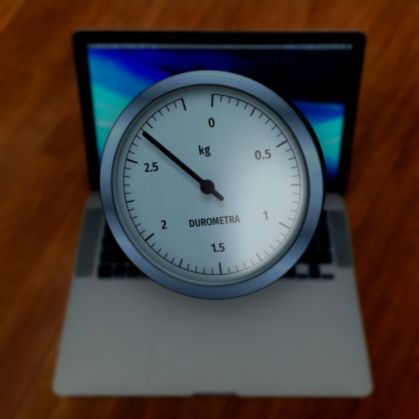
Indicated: 2.7,kg
